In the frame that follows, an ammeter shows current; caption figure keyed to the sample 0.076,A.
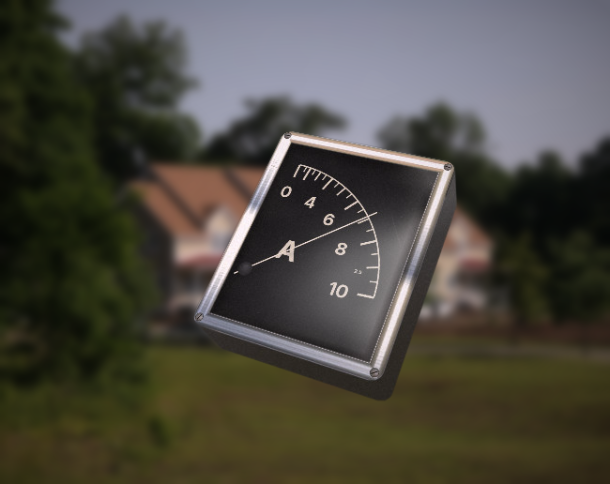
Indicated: 7,A
